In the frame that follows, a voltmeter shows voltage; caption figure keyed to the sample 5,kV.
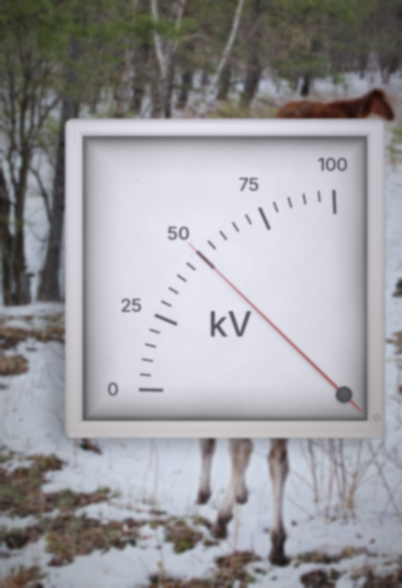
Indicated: 50,kV
